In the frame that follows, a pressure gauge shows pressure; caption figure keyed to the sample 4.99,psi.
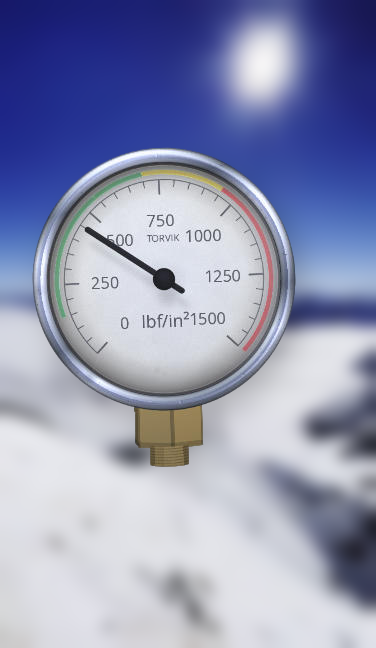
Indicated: 450,psi
